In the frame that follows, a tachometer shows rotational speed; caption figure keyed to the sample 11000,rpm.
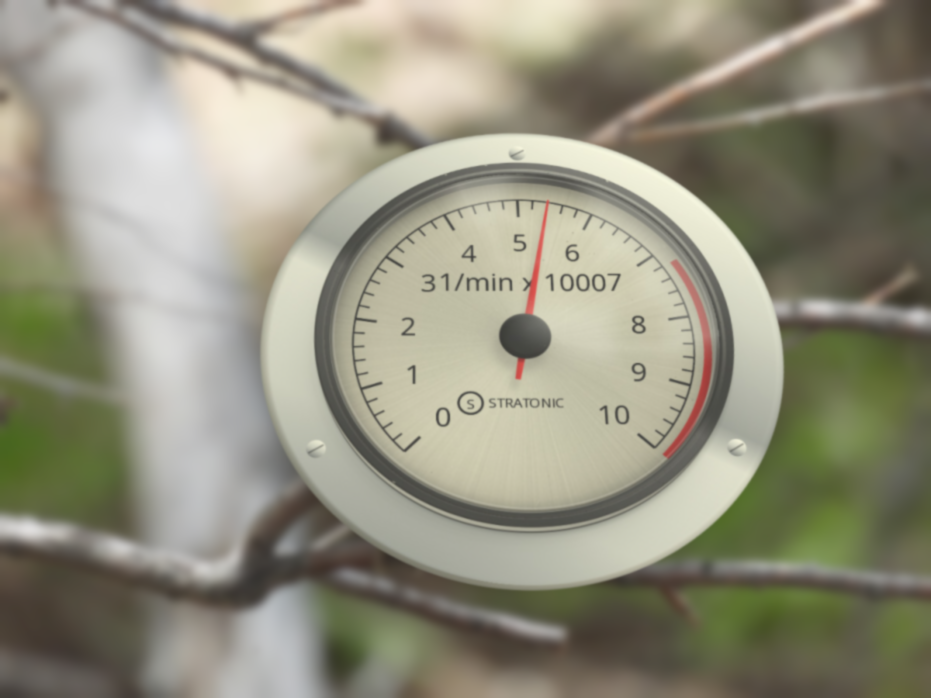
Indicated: 5400,rpm
